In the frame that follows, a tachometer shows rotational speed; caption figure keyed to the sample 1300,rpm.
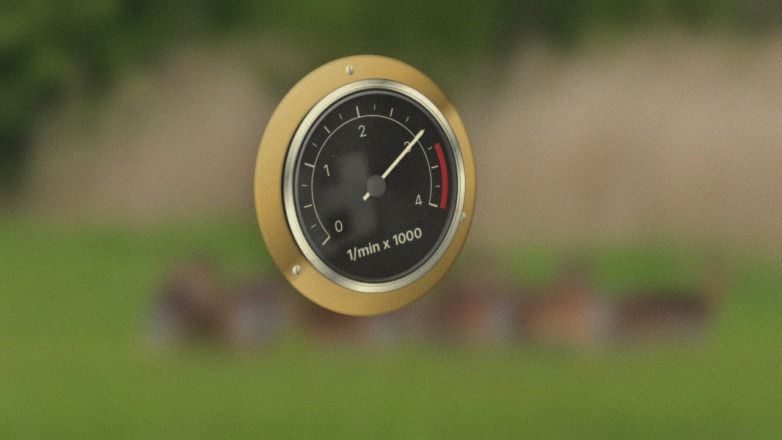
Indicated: 3000,rpm
